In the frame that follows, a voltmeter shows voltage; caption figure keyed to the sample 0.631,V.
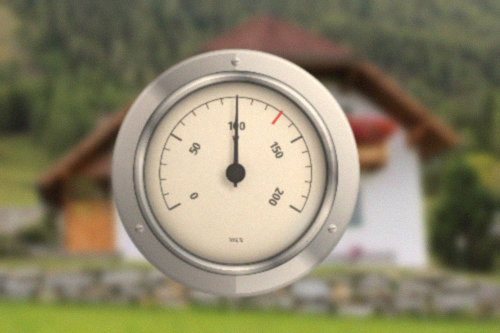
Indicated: 100,V
